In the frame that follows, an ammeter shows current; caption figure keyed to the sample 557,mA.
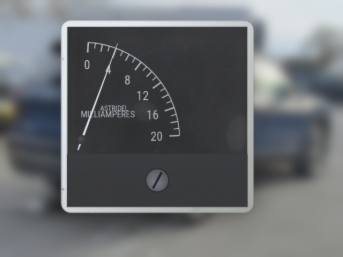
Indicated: 4,mA
